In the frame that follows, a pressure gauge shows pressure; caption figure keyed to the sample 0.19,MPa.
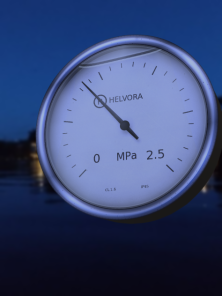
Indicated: 0.85,MPa
